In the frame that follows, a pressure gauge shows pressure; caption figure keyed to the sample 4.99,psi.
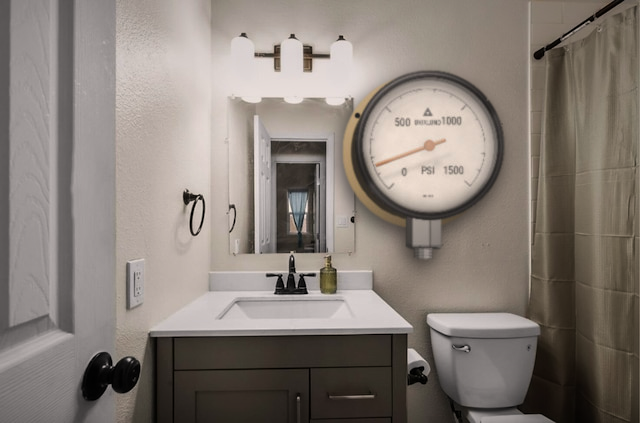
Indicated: 150,psi
